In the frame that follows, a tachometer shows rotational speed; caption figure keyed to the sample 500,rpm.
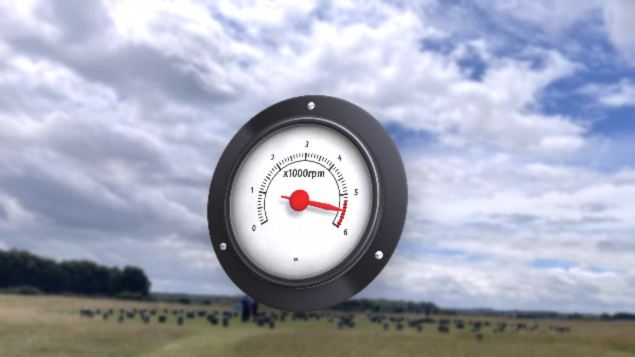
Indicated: 5500,rpm
